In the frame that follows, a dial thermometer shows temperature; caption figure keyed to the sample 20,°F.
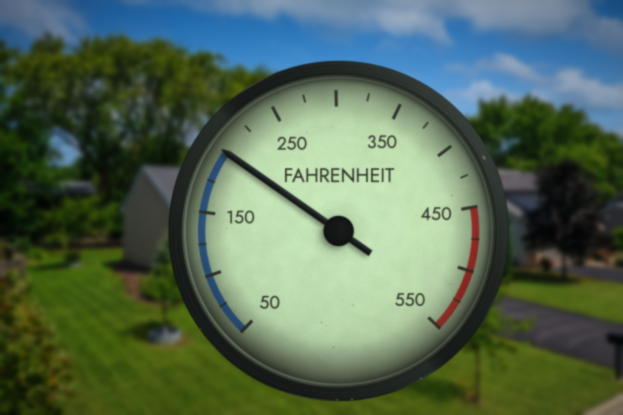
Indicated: 200,°F
